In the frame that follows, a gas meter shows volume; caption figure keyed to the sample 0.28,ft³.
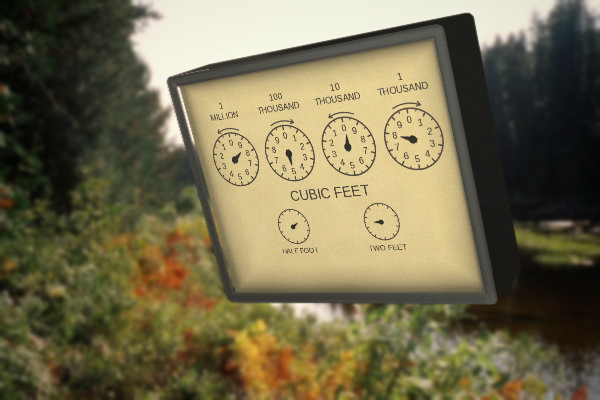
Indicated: 849800,ft³
